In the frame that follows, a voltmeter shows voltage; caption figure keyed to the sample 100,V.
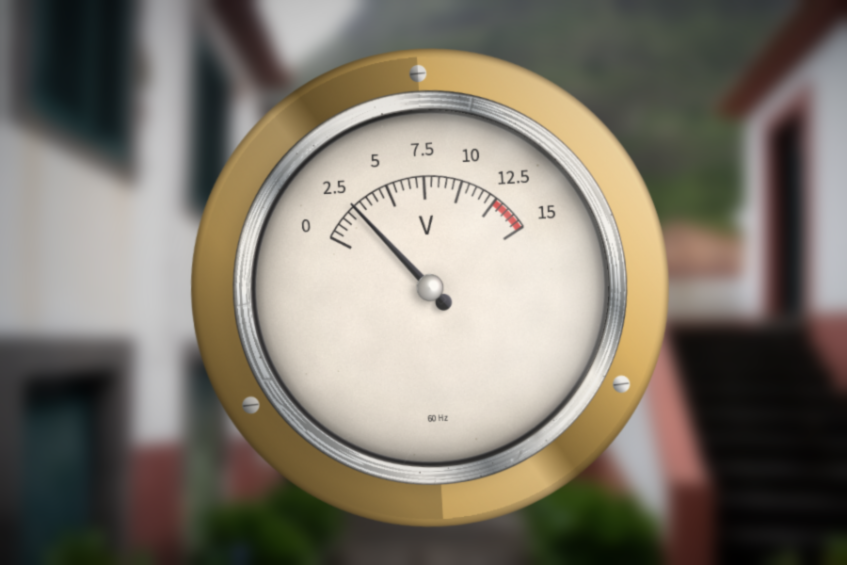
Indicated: 2.5,V
